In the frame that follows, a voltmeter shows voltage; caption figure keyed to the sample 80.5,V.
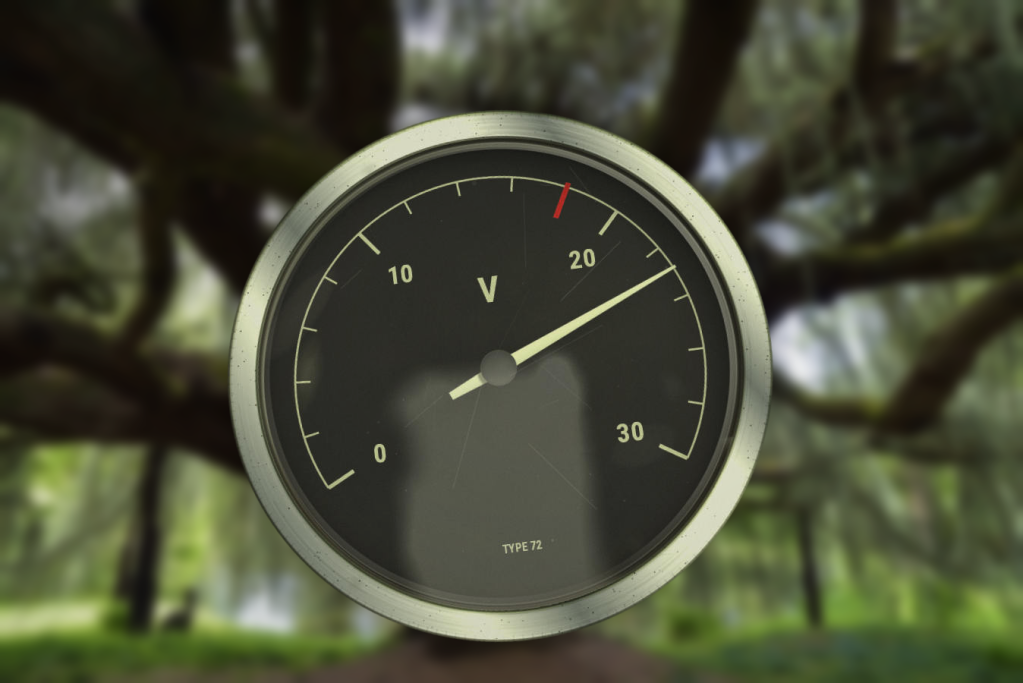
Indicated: 23,V
